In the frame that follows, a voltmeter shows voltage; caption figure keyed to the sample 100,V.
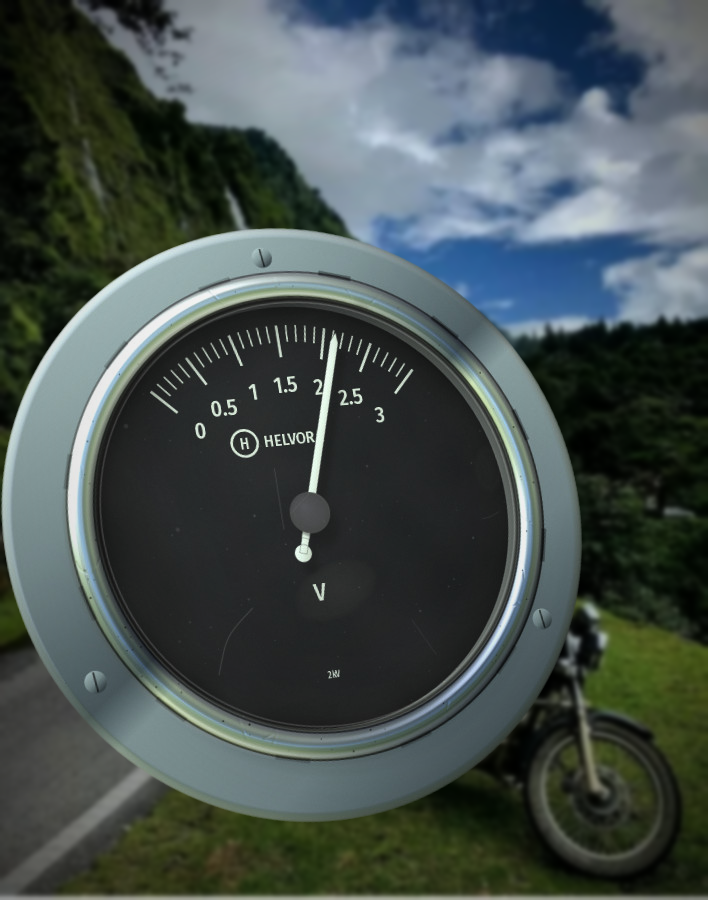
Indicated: 2.1,V
